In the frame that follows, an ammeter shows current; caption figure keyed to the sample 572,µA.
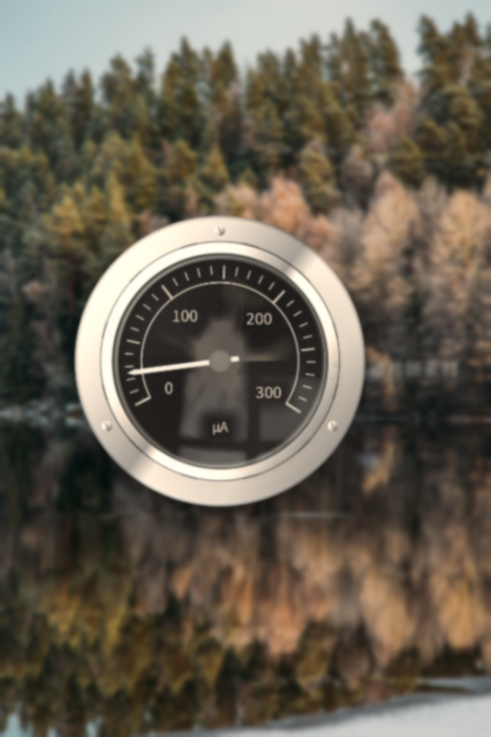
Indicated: 25,µA
